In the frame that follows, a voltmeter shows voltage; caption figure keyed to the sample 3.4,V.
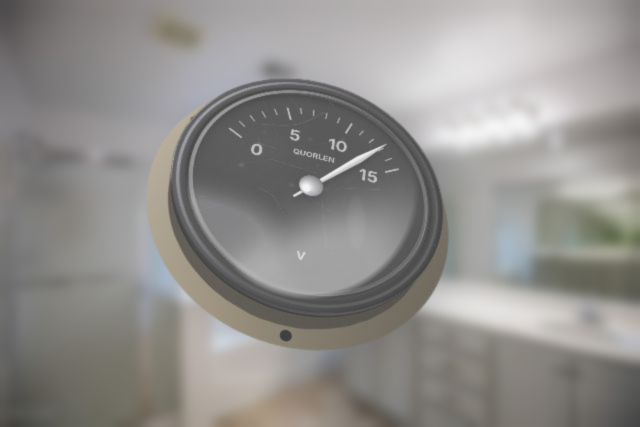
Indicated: 13,V
